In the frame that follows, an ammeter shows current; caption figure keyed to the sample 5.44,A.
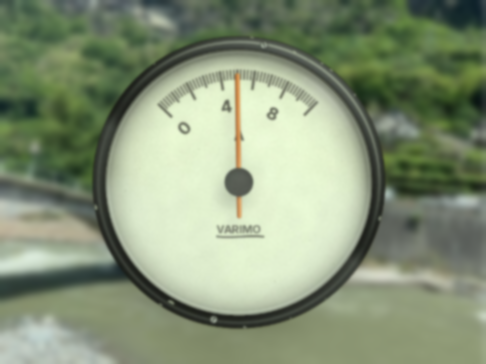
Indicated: 5,A
